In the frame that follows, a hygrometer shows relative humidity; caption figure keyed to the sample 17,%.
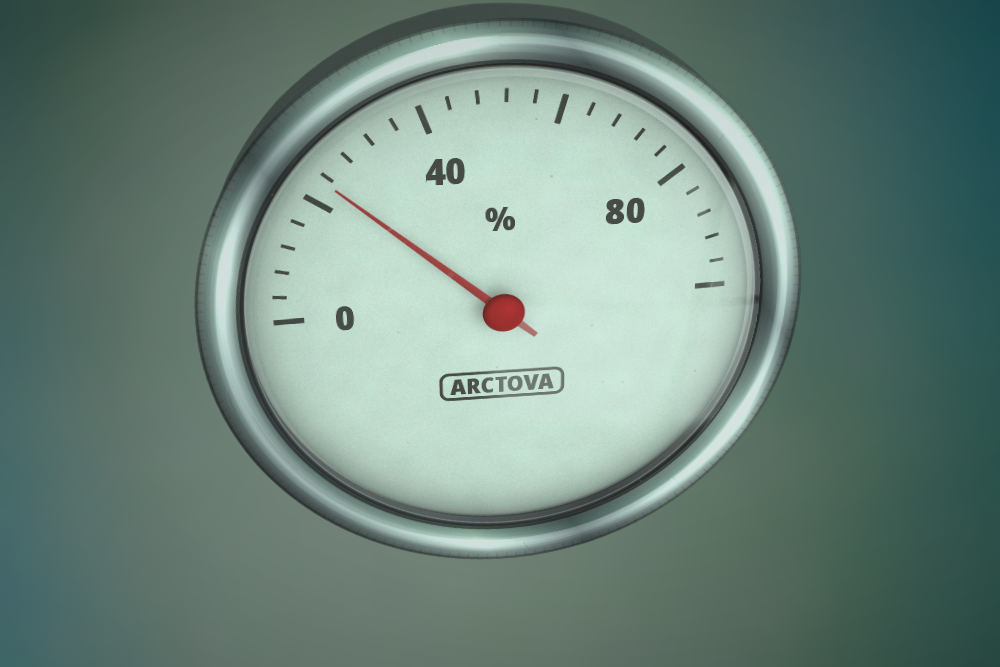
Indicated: 24,%
